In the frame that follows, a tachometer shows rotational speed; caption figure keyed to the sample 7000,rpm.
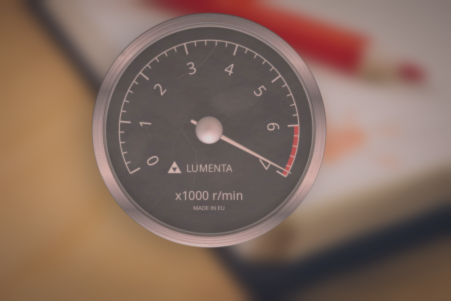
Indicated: 6900,rpm
